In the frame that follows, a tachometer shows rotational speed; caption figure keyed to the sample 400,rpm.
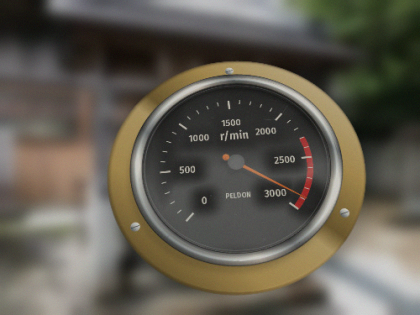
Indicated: 2900,rpm
